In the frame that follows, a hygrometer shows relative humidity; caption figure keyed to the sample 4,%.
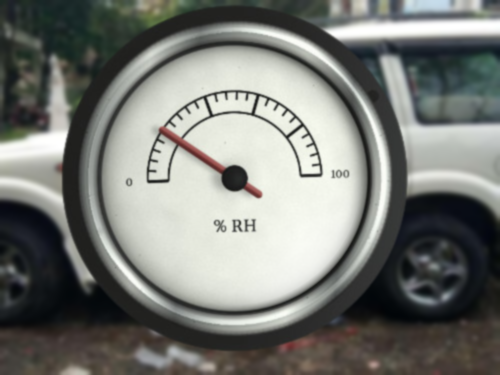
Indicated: 20,%
